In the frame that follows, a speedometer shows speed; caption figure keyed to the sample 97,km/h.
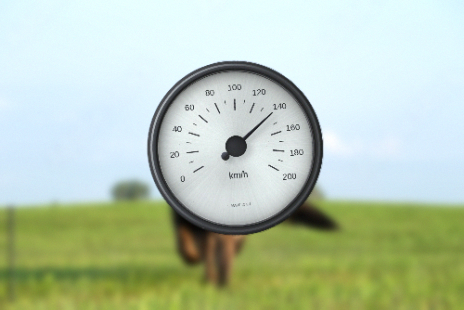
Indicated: 140,km/h
